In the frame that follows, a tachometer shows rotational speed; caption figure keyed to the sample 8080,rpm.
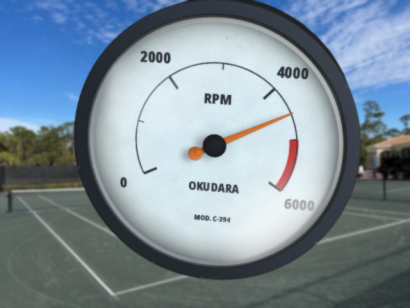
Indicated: 4500,rpm
